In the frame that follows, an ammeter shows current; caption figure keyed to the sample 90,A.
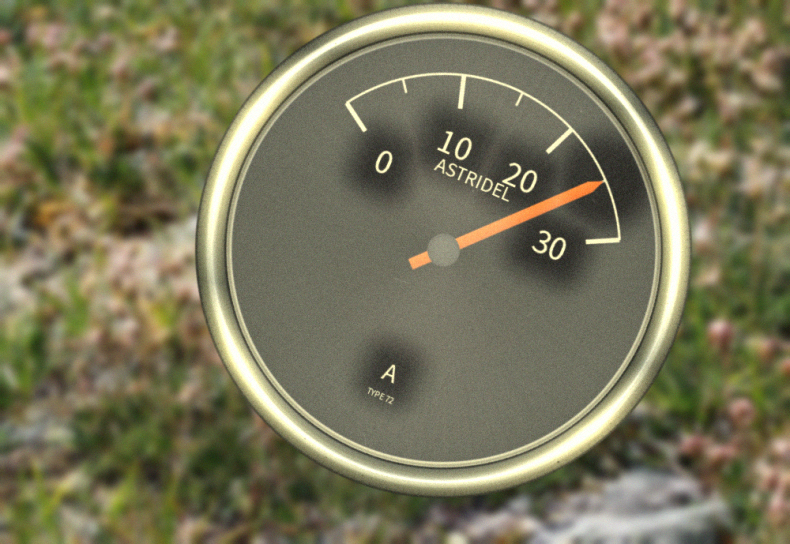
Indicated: 25,A
